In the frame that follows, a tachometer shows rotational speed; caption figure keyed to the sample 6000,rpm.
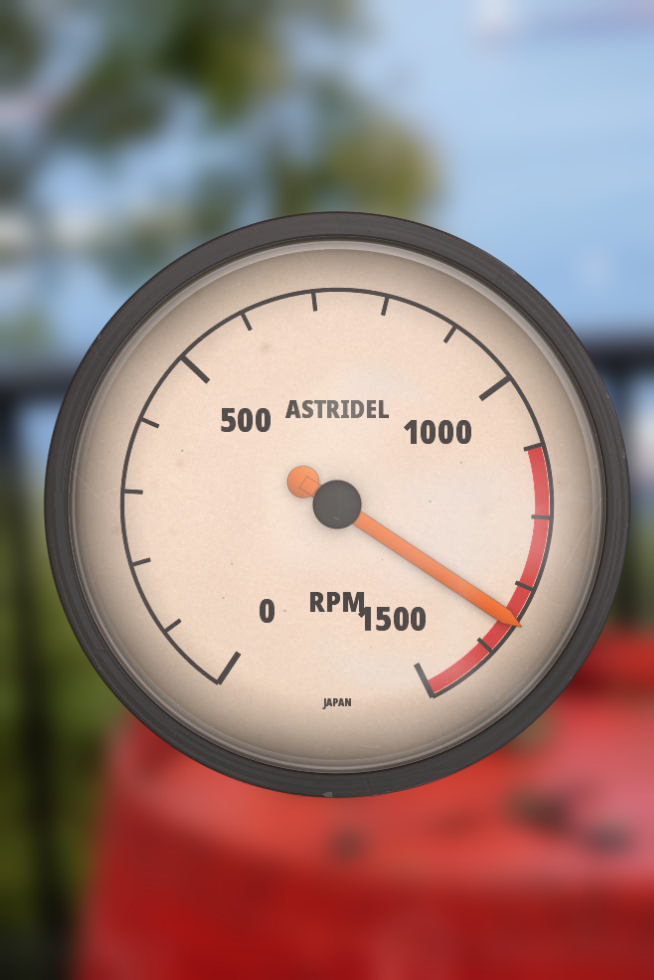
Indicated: 1350,rpm
